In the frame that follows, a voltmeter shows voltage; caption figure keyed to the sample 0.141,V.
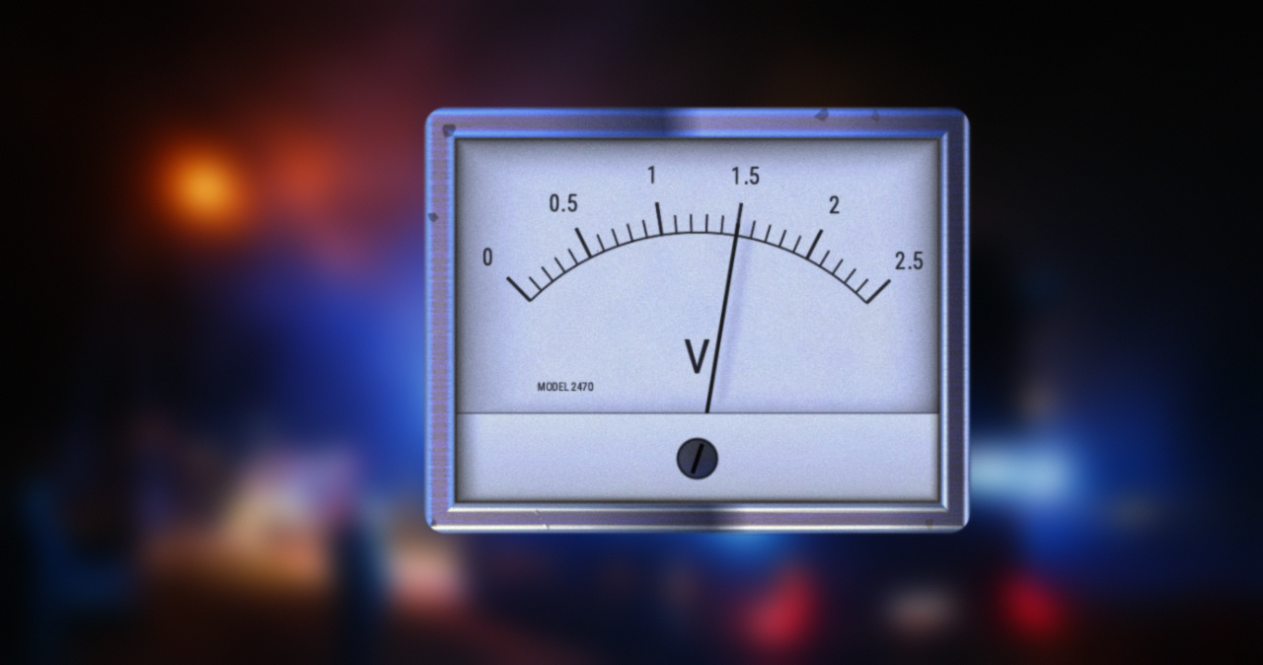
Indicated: 1.5,V
